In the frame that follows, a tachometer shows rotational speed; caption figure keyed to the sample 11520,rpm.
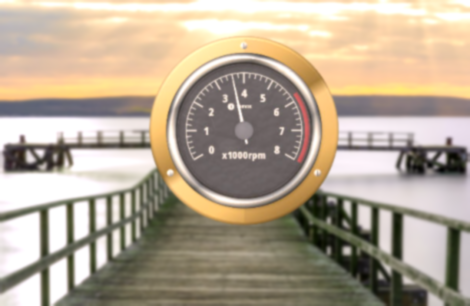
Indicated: 3600,rpm
